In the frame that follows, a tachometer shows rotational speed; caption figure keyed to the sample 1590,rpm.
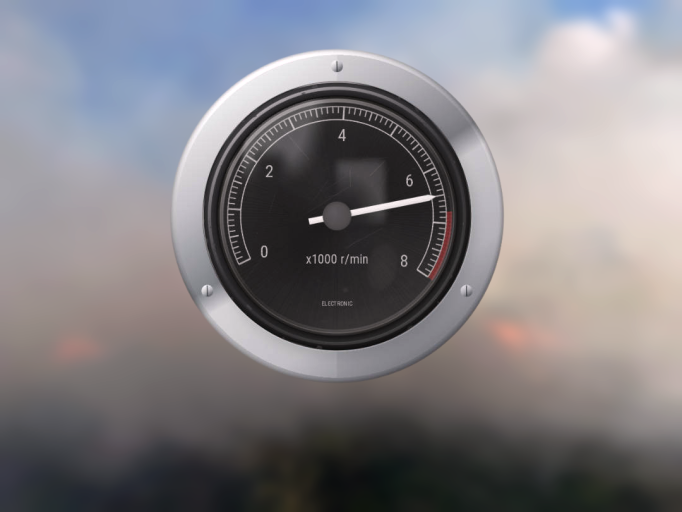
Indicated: 6500,rpm
